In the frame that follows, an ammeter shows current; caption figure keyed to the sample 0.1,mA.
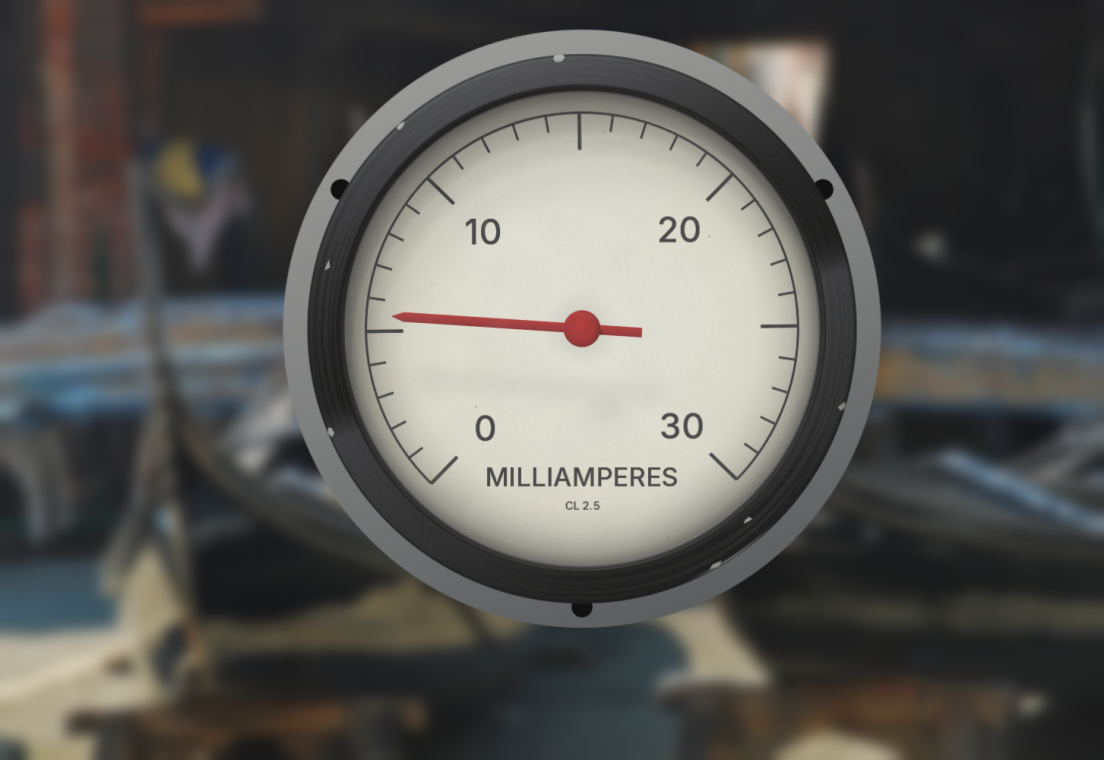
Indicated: 5.5,mA
